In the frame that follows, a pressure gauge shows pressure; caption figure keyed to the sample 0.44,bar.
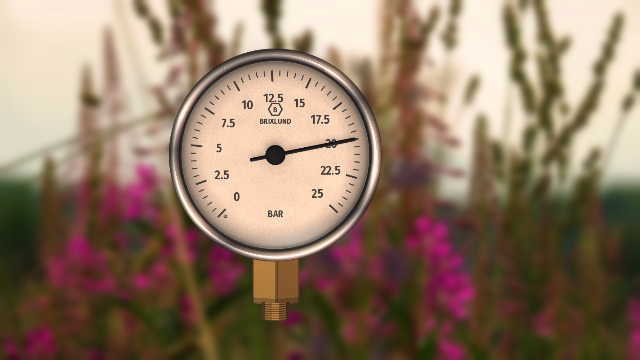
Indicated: 20,bar
